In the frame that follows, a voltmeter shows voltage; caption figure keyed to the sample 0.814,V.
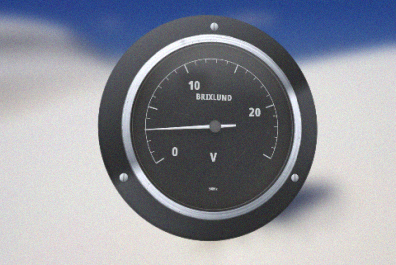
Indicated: 3,V
